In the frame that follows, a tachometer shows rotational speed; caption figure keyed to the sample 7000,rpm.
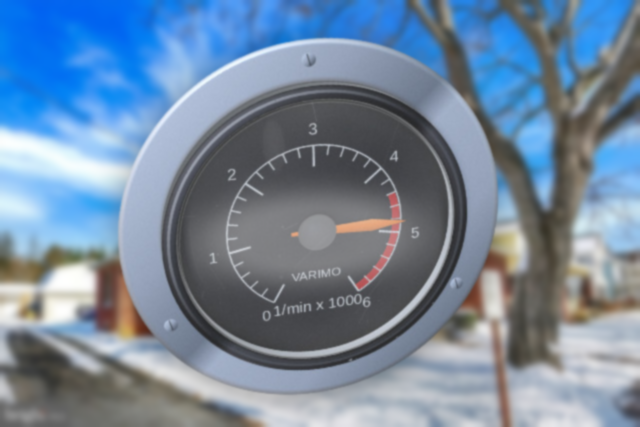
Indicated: 4800,rpm
